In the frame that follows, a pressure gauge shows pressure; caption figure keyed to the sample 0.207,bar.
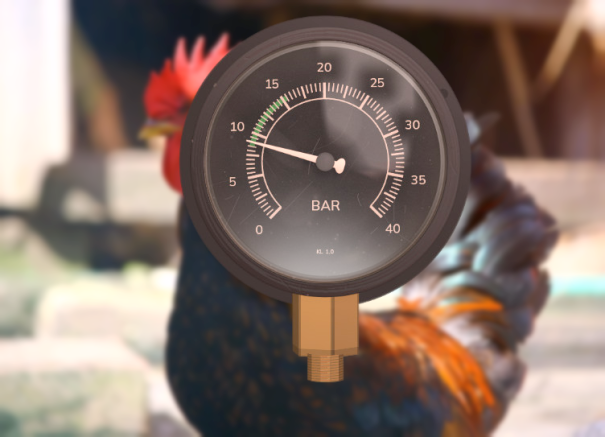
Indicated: 9,bar
